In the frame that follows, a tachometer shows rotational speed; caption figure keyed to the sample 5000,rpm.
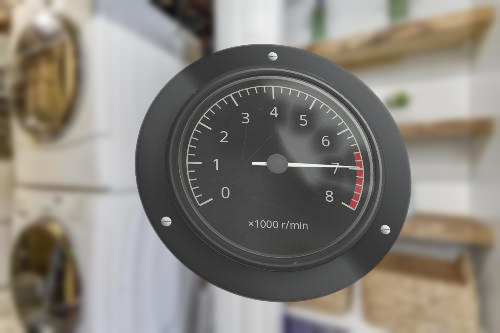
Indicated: 7000,rpm
